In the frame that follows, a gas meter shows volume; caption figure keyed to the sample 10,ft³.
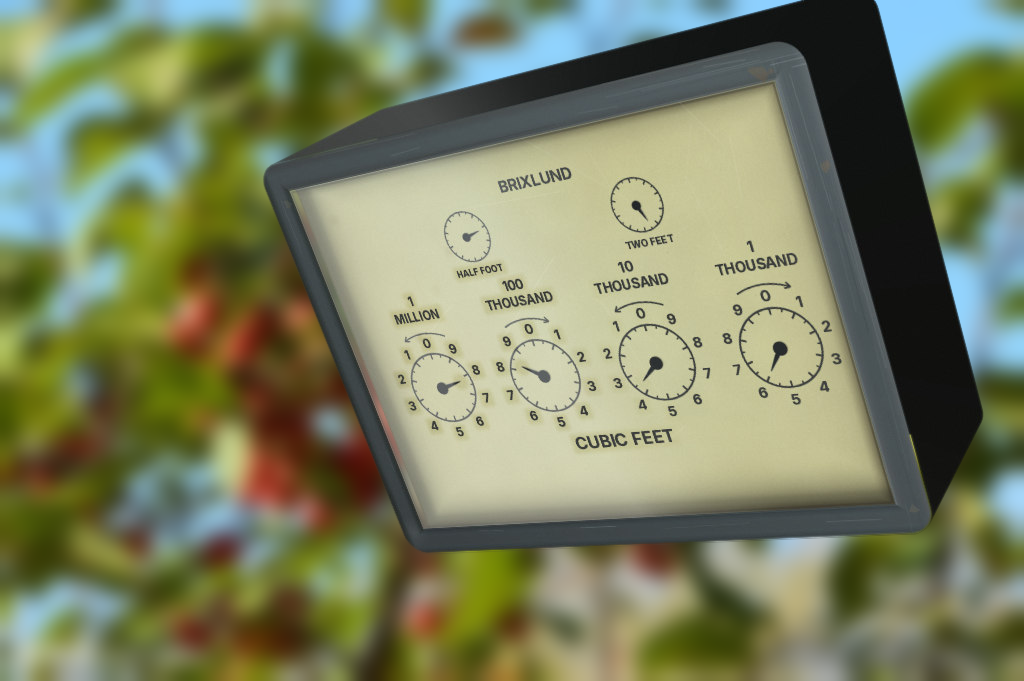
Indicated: 783600,ft³
